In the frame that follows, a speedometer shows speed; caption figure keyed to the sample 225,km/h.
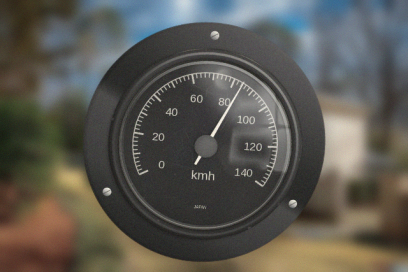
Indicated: 84,km/h
